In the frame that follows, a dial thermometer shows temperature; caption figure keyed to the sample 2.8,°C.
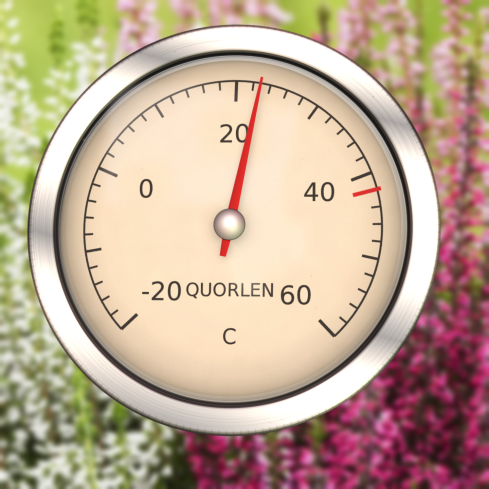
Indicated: 23,°C
